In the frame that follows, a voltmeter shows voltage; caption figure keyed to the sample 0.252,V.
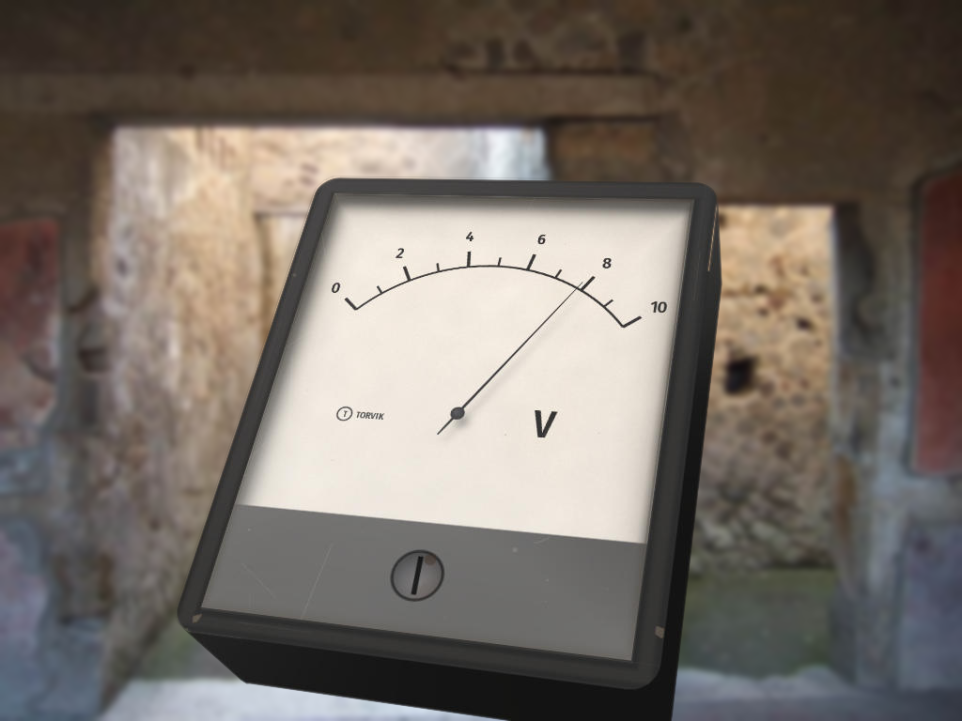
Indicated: 8,V
